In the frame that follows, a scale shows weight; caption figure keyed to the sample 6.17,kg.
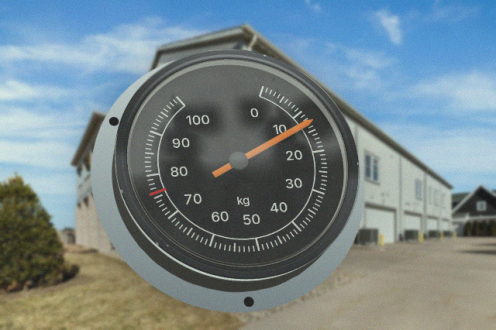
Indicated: 13,kg
